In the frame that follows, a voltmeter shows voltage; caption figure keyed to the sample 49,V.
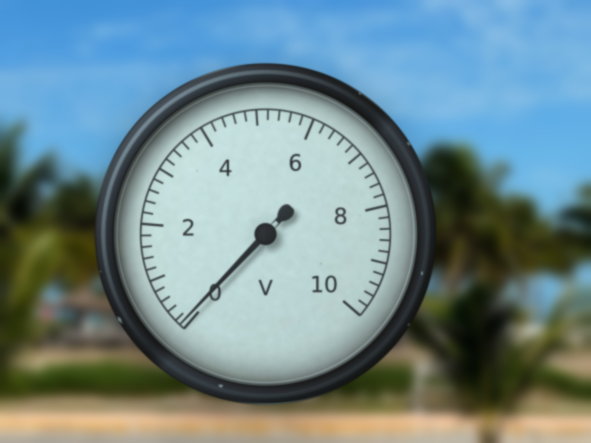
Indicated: 0.1,V
